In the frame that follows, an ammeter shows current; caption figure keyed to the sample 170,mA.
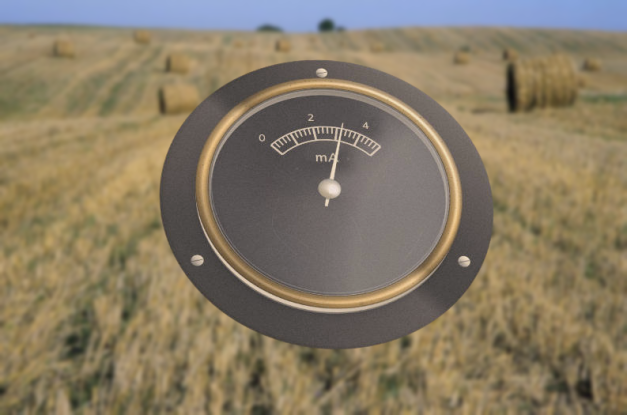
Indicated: 3.2,mA
